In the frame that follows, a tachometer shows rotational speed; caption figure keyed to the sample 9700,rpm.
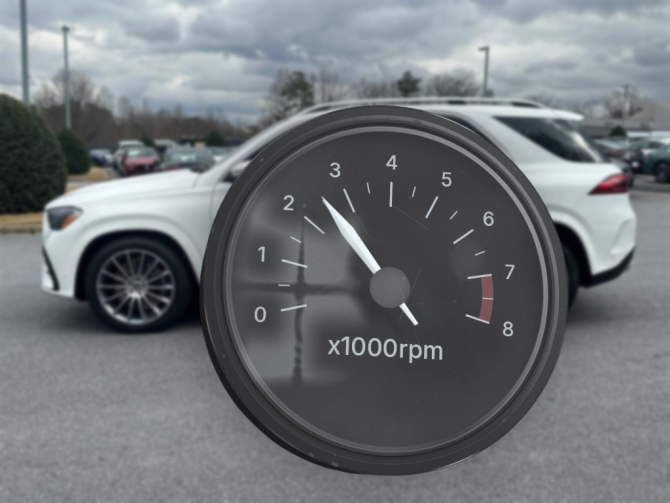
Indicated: 2500,rpm
